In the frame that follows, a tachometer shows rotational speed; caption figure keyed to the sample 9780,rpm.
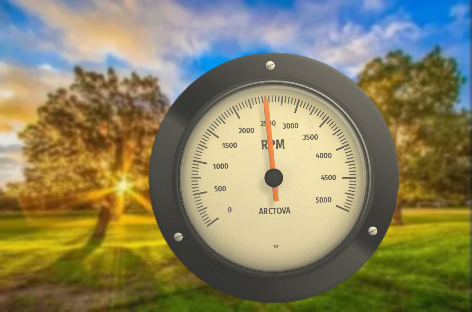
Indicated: 2500,rpm
